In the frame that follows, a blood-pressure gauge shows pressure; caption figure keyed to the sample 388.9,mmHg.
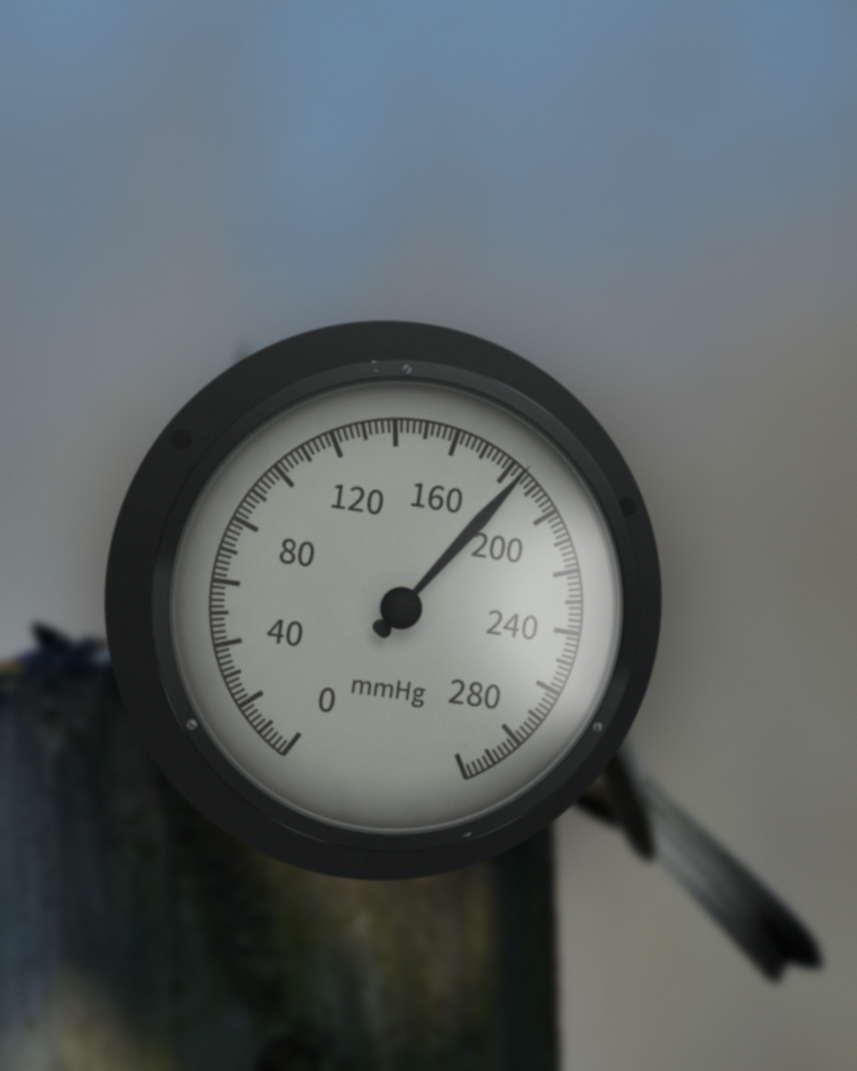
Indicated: 184,mmHg
